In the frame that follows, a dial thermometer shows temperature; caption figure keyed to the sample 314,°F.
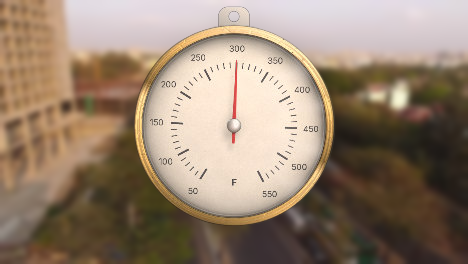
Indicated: 300,°F
